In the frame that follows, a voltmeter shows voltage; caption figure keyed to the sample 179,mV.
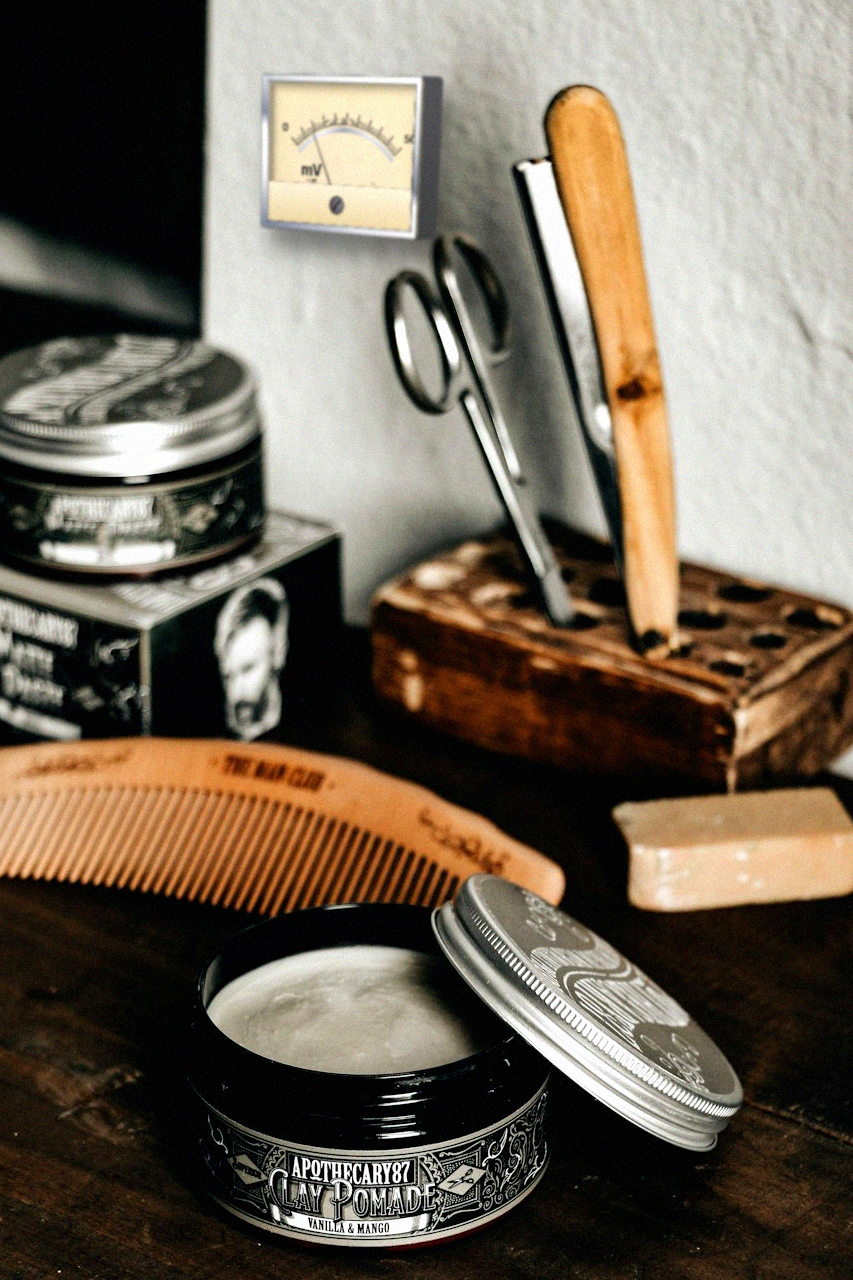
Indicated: 10,mV
